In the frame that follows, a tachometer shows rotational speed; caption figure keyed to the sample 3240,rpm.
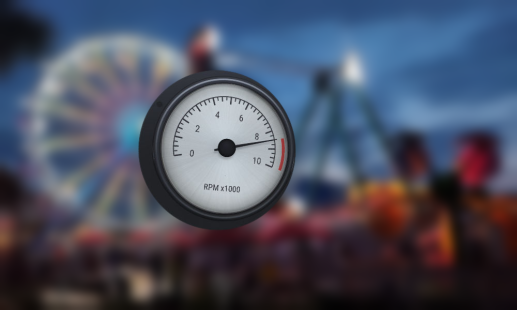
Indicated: 8500,rpm
